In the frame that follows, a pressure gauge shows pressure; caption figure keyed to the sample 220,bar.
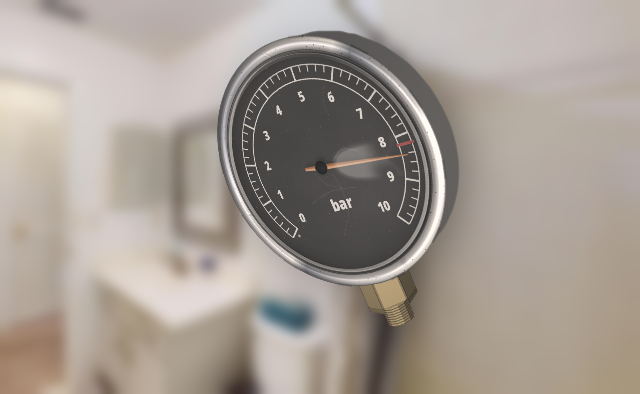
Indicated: 8.4,bar
